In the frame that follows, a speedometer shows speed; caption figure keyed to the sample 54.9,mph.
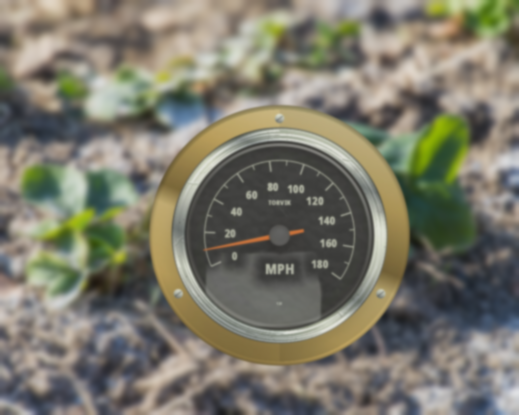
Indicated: 10,mph
